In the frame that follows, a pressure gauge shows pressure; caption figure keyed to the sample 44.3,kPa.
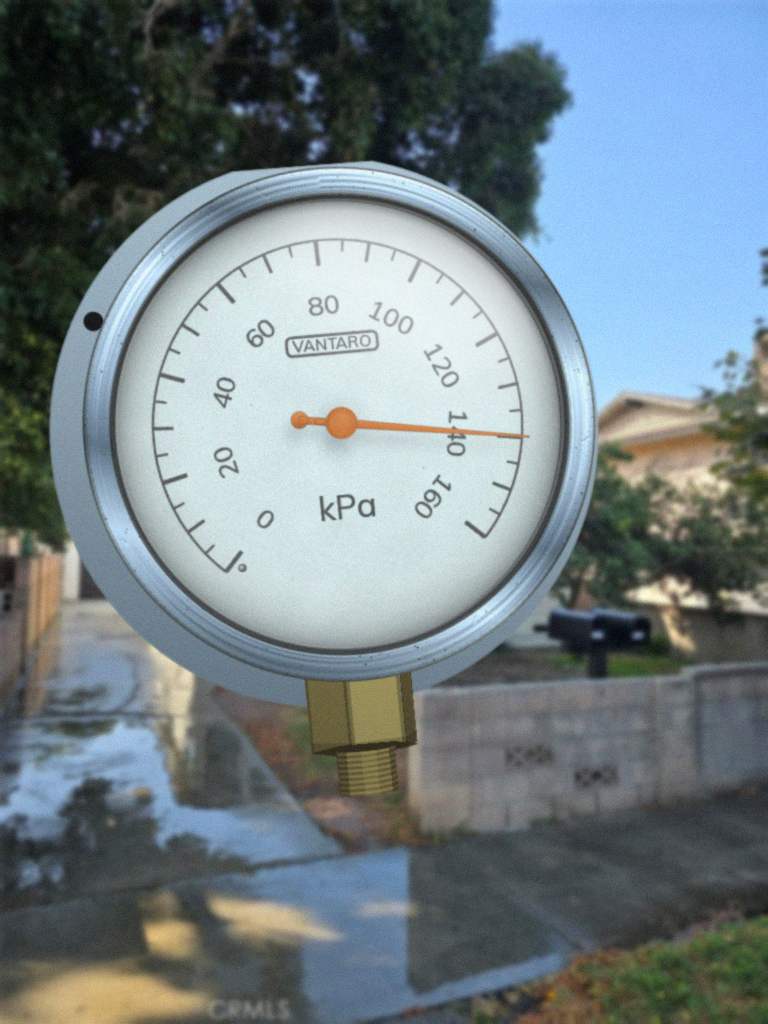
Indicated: 140,kPa
